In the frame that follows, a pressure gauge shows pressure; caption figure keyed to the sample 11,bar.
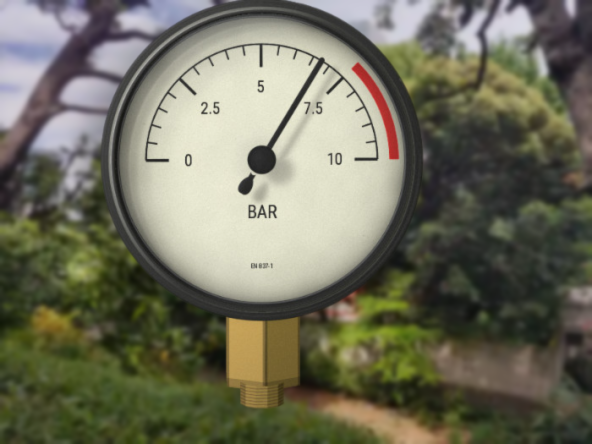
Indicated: 6.75,bar
